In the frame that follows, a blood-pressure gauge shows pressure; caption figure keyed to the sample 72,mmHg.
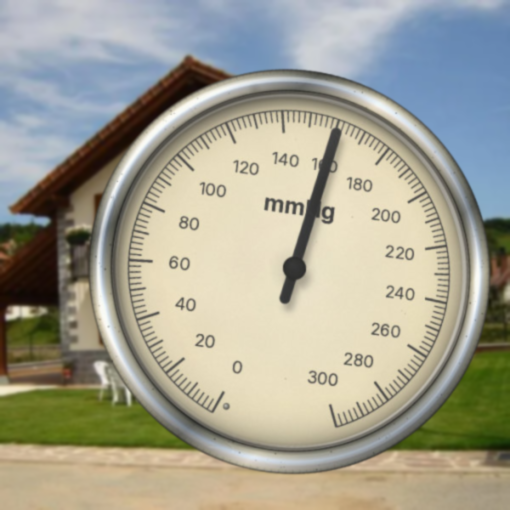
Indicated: 160,mmHg
